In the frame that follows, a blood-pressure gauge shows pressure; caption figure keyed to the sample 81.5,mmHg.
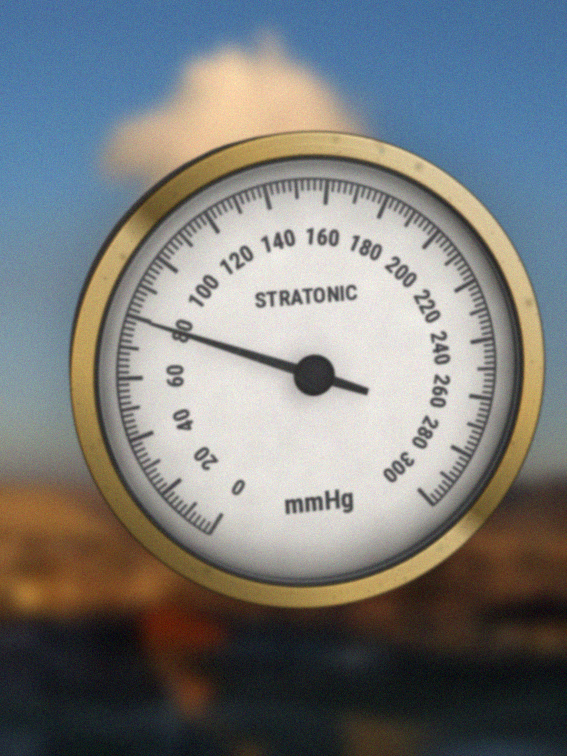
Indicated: 80,mmHg
